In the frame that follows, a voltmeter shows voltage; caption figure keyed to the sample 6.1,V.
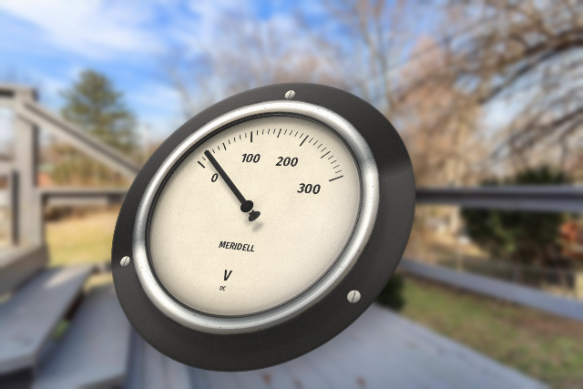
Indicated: 20,V
